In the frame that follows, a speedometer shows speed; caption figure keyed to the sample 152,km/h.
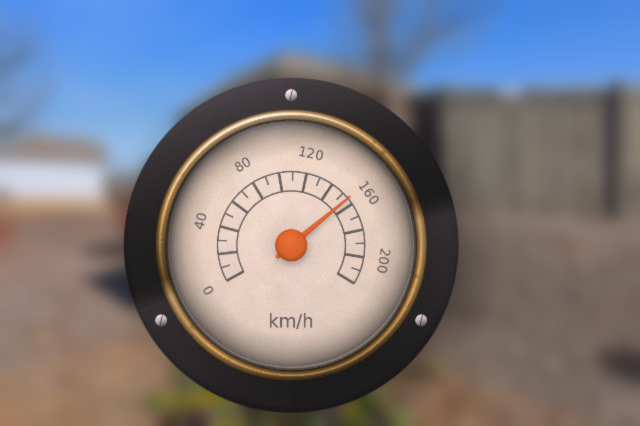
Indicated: 155,km/h
